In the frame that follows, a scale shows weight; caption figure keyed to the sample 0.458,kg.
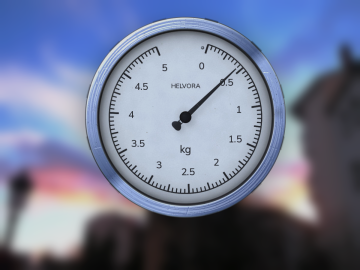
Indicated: 0.45,kg
